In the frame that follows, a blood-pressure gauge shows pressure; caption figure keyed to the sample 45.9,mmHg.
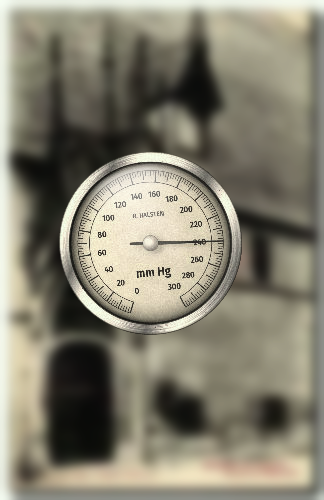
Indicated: 240,mmHg
